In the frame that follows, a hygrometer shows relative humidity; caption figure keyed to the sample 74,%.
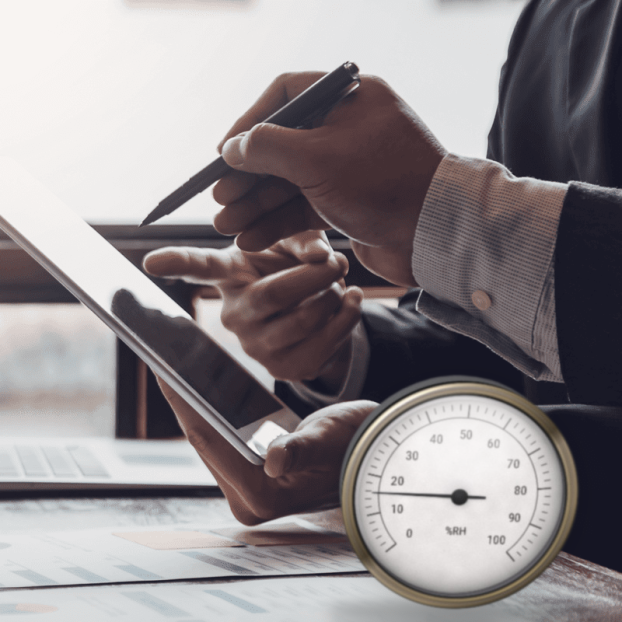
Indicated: 16,%
